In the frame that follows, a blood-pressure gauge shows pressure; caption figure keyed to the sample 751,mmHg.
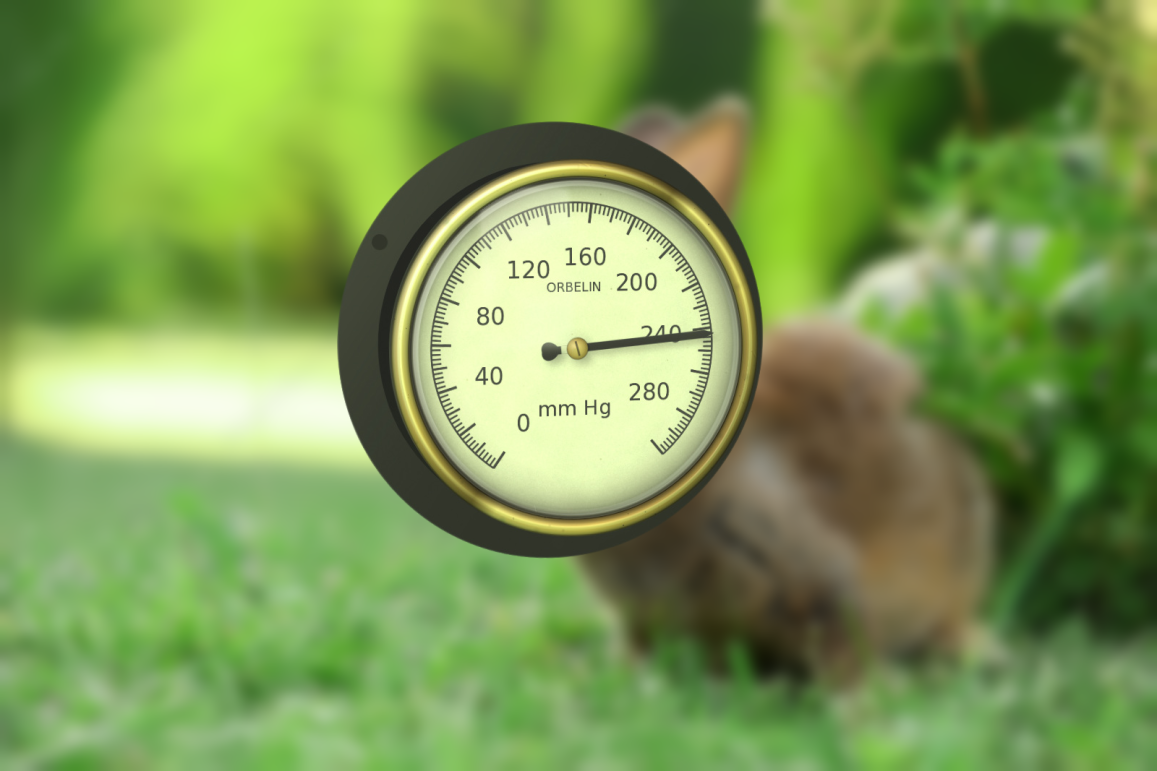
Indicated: 242,mmHg
